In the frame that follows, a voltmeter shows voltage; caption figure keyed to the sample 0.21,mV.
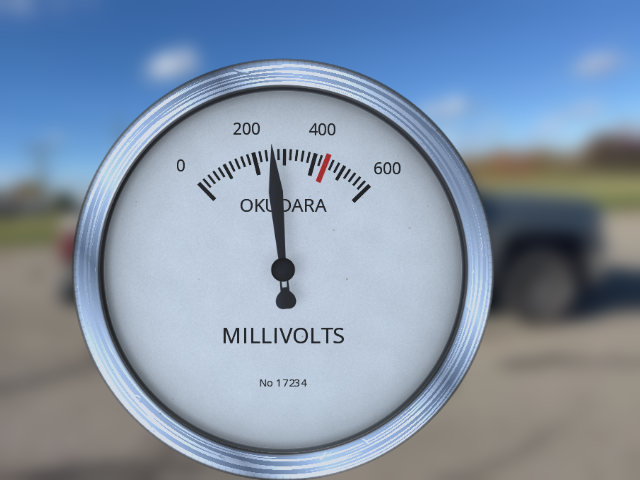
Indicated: 260,mV
